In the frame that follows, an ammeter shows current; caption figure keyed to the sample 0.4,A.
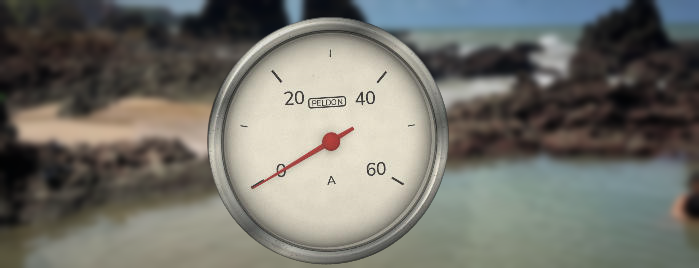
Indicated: 0,A
